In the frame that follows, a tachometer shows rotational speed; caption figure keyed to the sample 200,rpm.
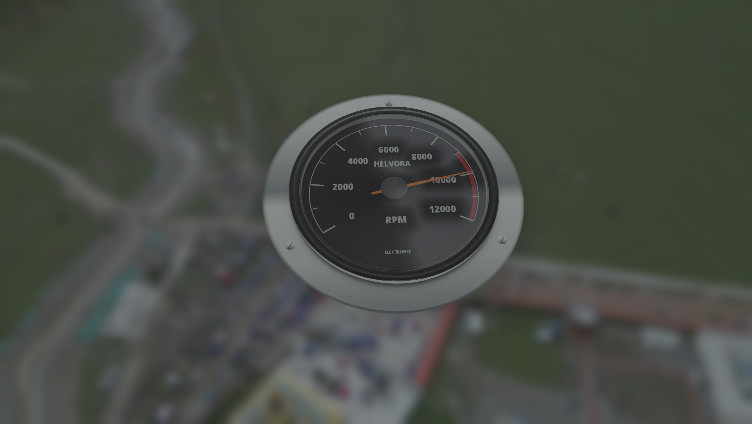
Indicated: 10000,rpm
